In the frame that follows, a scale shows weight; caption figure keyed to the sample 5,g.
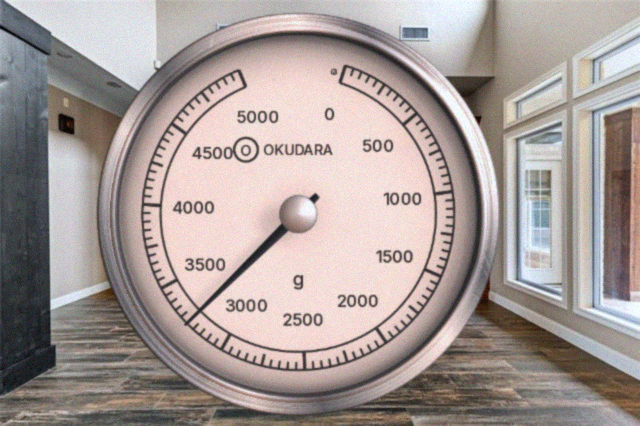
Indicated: 3250,g
